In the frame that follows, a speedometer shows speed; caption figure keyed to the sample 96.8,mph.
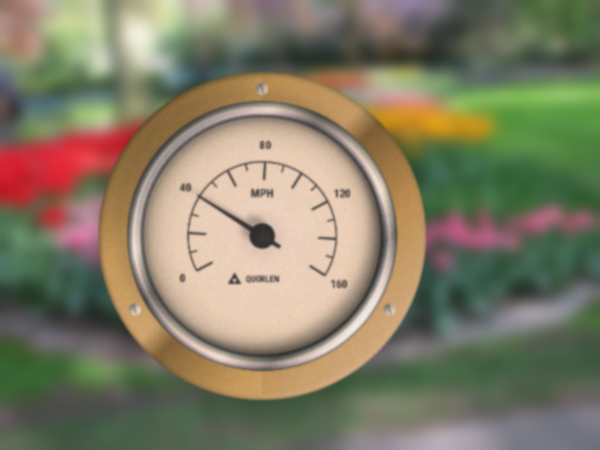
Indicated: 40,mph
